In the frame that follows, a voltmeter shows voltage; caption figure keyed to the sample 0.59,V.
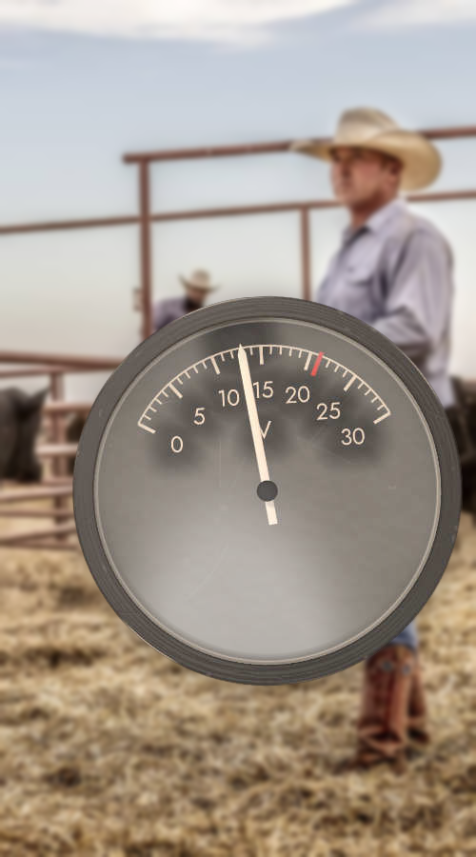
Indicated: 13,V
